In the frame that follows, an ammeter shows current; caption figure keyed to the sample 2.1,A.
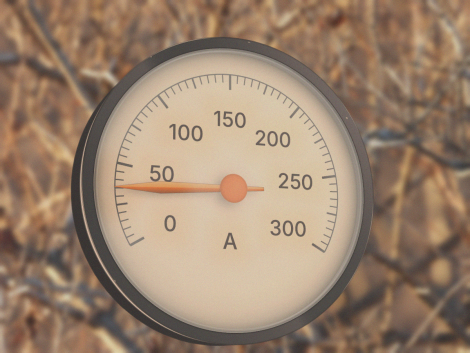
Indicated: 35,A
